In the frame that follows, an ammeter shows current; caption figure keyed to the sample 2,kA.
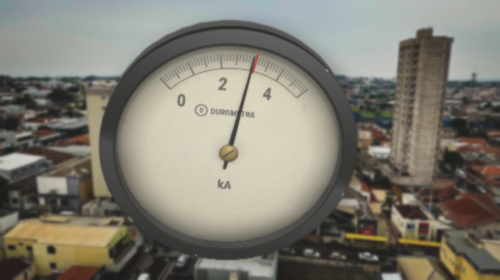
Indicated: 3,kA
